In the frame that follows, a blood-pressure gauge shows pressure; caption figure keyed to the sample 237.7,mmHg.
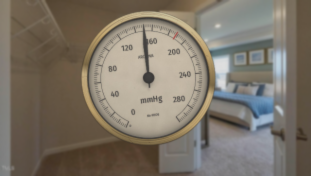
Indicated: 150,mmHg
